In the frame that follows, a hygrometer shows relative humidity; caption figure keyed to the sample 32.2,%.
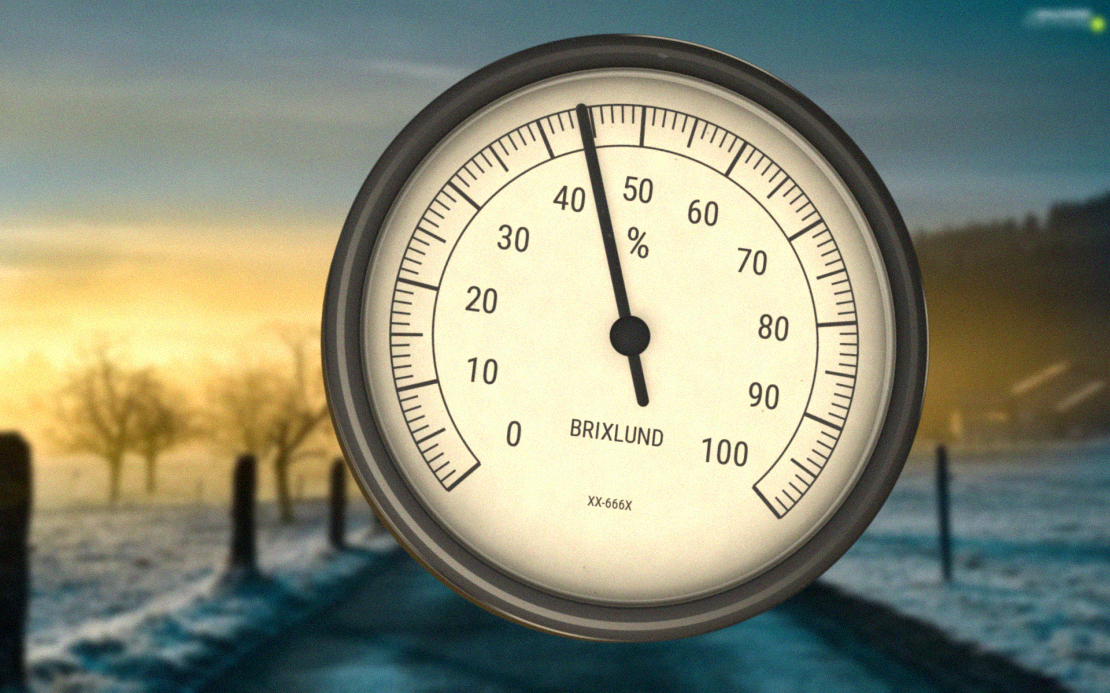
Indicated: 44,%
